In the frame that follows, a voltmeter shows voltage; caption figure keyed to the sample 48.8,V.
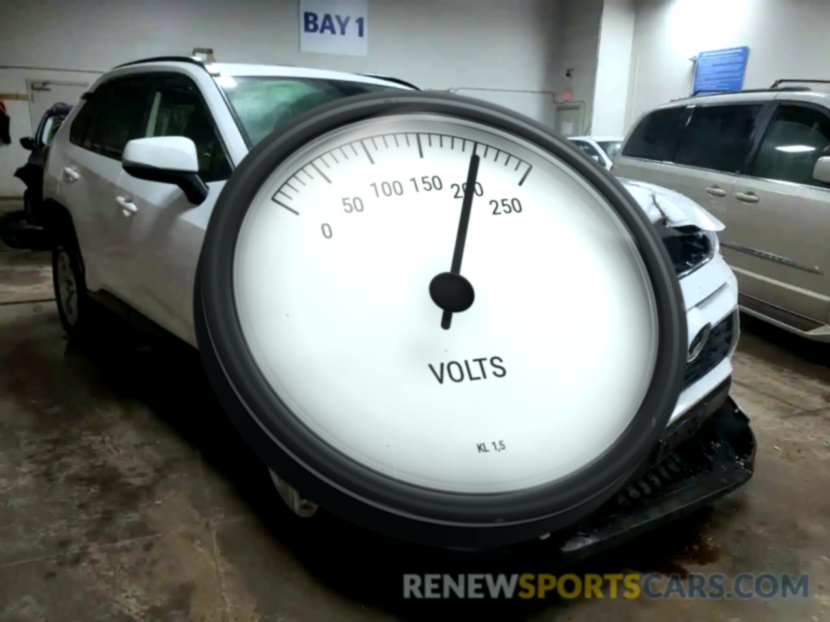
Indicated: 200,V
